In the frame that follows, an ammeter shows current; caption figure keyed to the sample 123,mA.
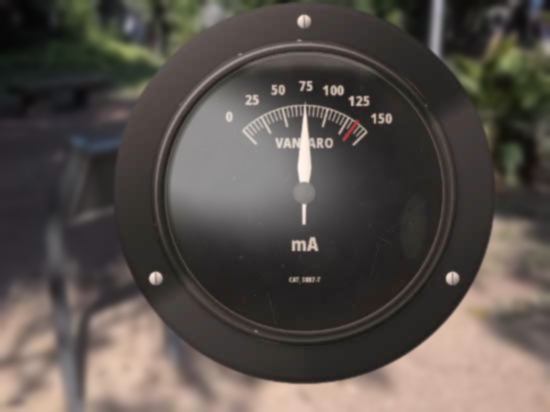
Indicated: 75,mA
